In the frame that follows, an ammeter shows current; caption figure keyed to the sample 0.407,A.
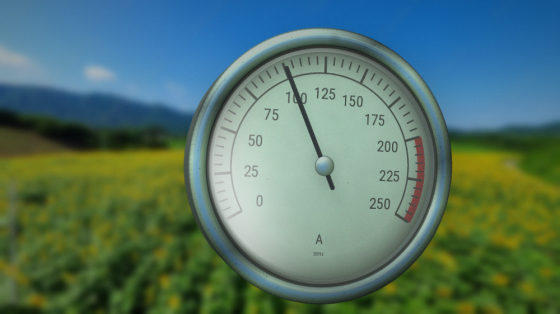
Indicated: 100,A
